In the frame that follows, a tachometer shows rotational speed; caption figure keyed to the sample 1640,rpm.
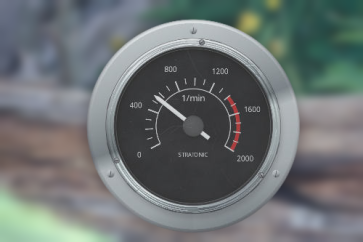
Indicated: 550,rpm
